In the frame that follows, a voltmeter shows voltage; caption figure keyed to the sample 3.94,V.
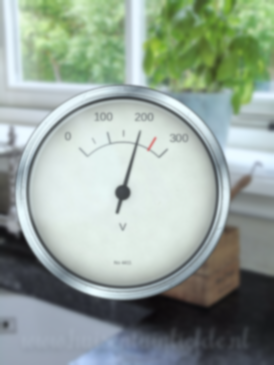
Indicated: 200,V
